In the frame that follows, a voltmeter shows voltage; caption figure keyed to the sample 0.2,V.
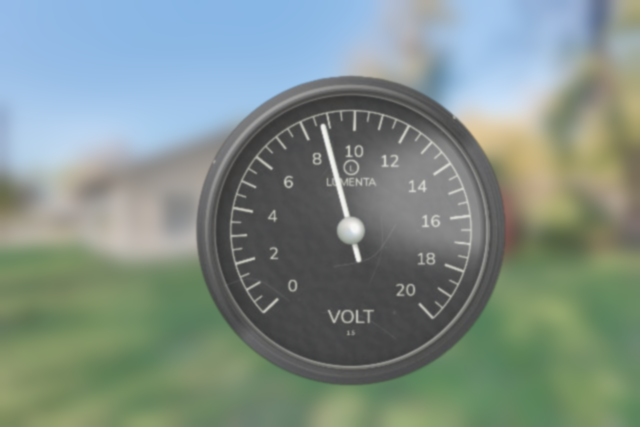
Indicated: 8.75,V
